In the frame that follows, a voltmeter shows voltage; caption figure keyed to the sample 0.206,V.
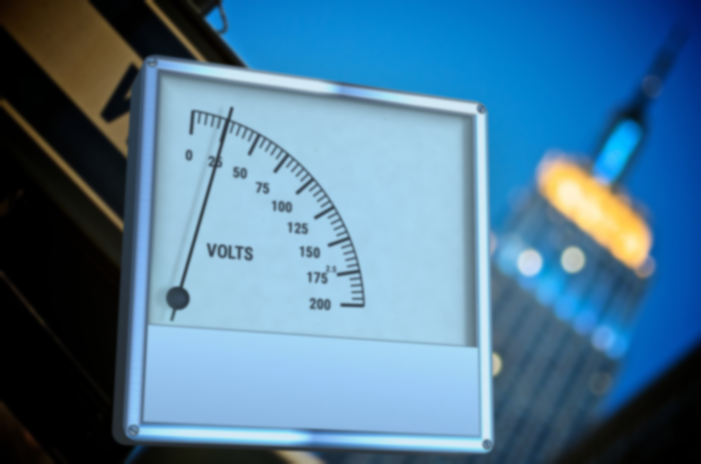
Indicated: 25,V
